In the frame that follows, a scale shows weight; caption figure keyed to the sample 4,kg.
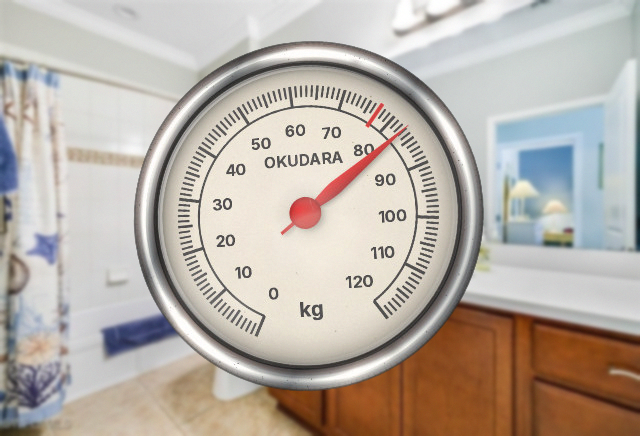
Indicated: 83,kg
